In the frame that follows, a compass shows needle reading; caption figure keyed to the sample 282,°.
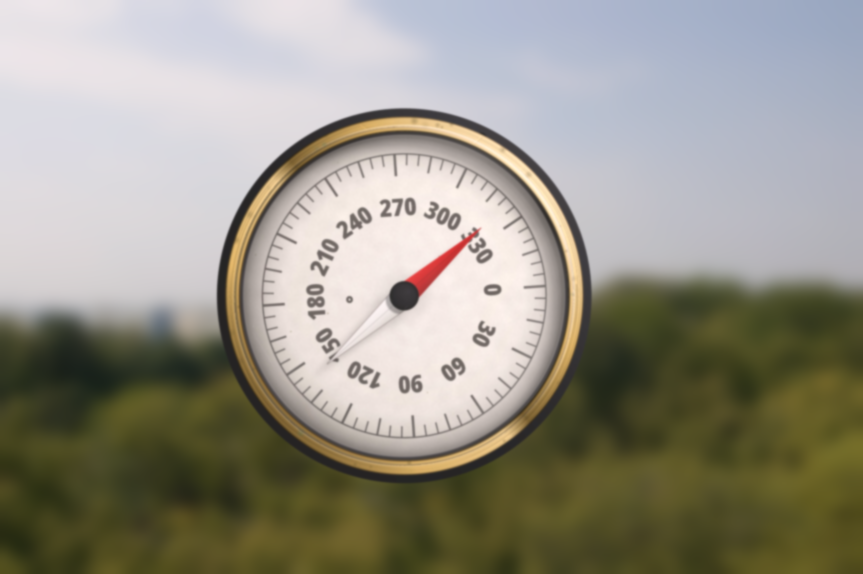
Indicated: 322.5,°
